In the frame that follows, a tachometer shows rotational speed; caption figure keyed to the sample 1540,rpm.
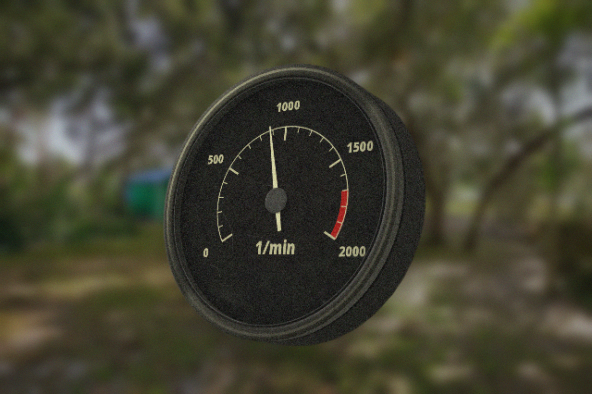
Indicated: 900,rpm
